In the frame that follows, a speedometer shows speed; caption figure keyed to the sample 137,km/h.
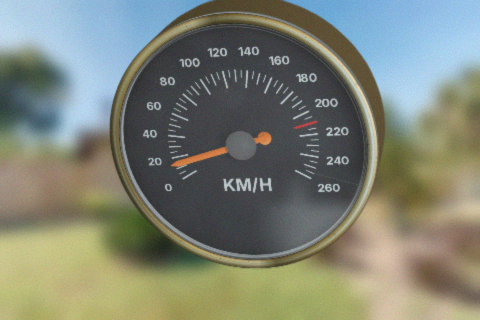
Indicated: 15,km/h
